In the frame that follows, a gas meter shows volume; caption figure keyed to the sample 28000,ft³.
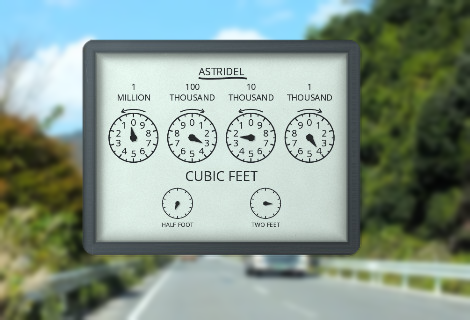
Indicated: 32400,ft³
